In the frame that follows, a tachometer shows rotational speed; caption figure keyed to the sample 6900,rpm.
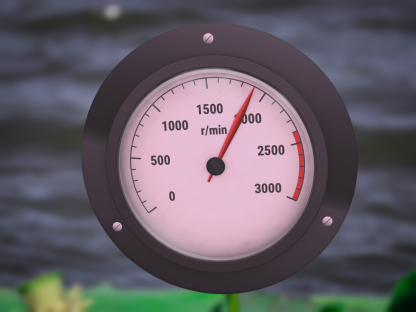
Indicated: 1900,rpm
